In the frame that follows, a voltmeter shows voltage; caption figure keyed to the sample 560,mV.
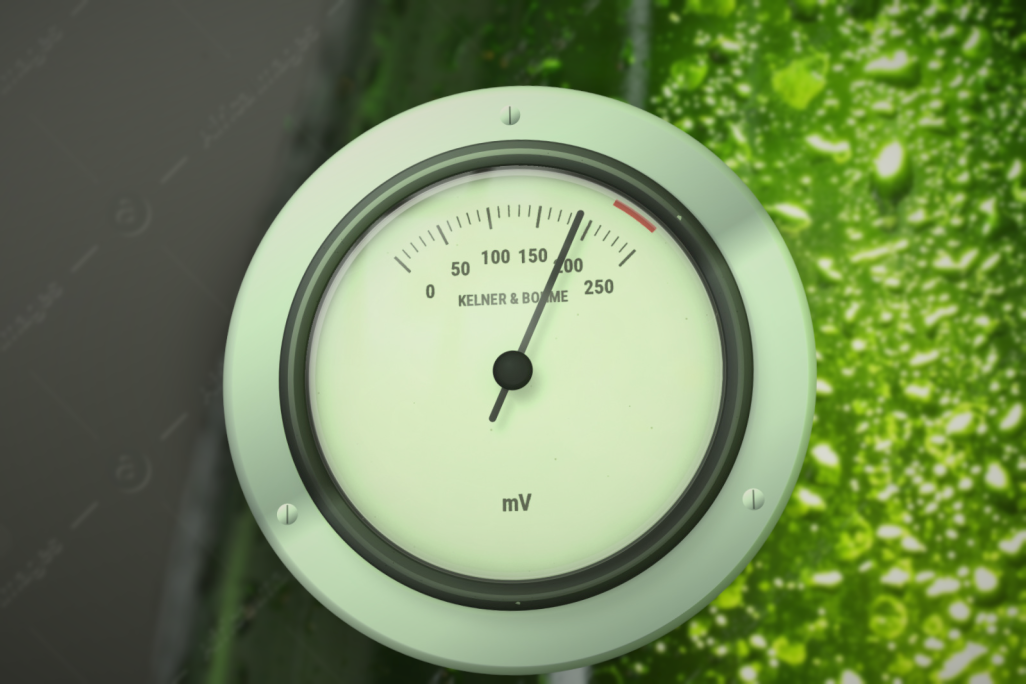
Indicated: 190,mV
